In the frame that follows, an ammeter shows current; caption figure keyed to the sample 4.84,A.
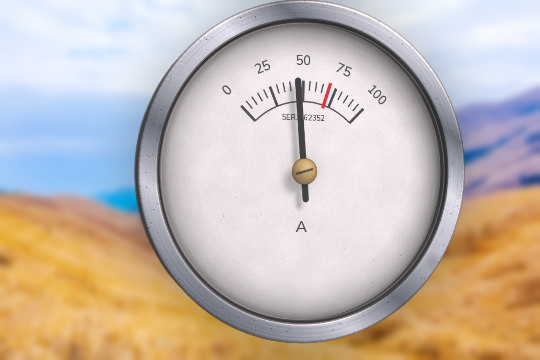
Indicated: 45,A
